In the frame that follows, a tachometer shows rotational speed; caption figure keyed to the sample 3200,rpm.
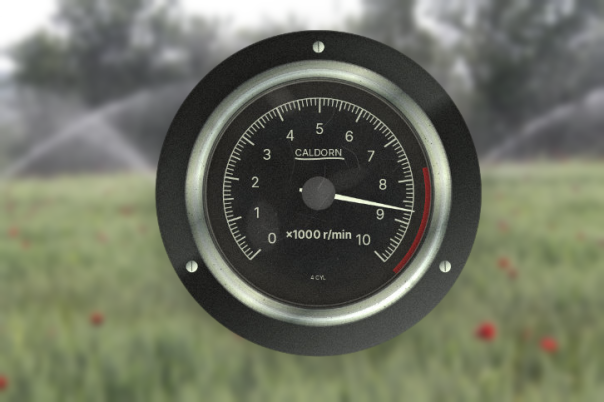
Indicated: 8700,rpm
